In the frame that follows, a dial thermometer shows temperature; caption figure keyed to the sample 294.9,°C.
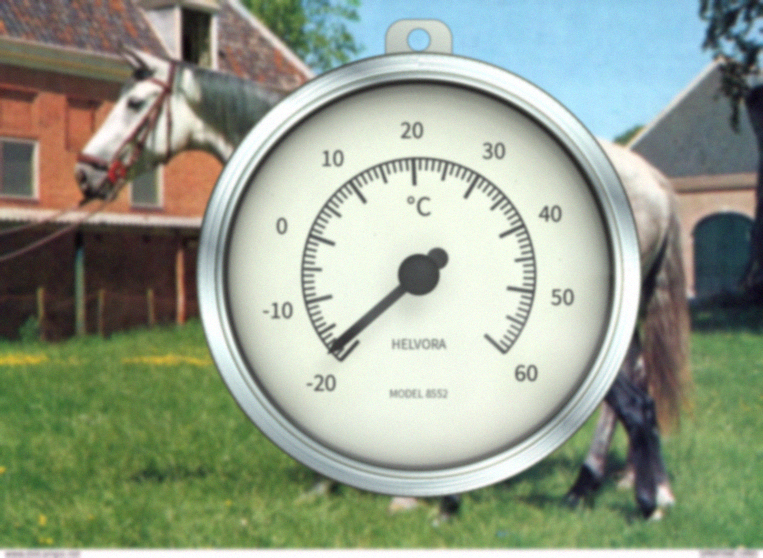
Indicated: -18,°C
